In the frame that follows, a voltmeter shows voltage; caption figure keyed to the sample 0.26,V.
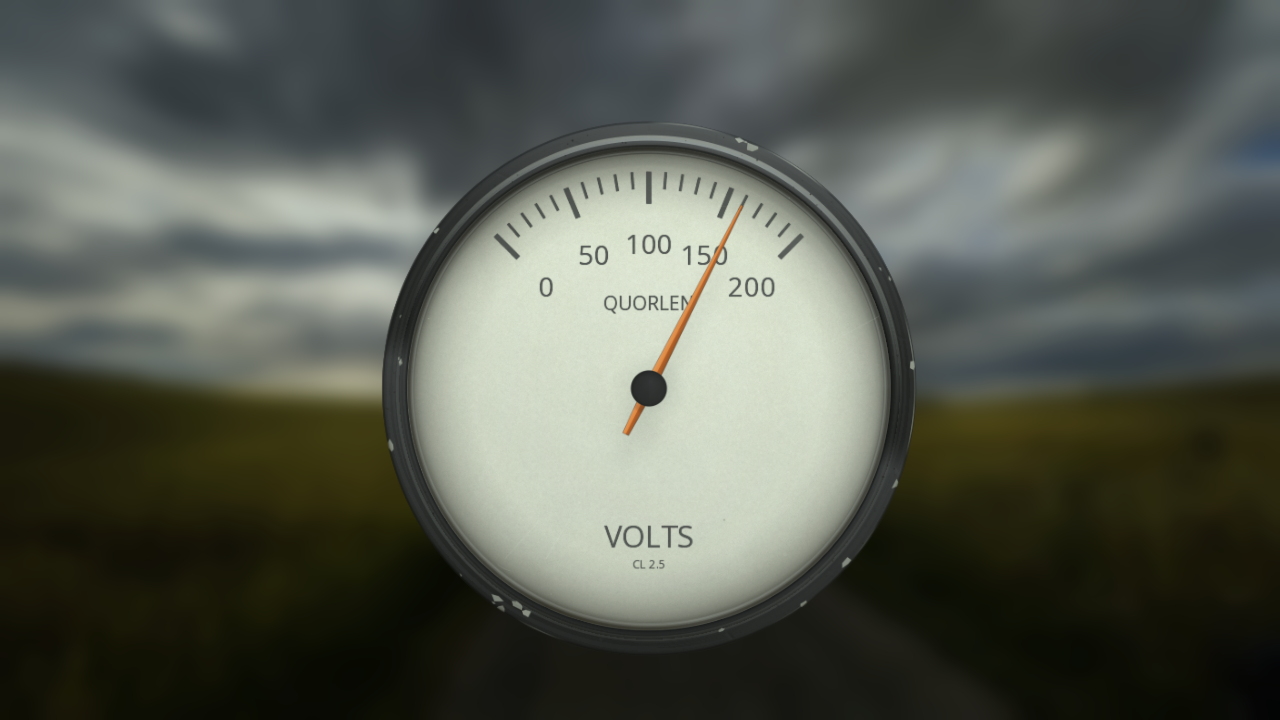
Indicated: 160,V
